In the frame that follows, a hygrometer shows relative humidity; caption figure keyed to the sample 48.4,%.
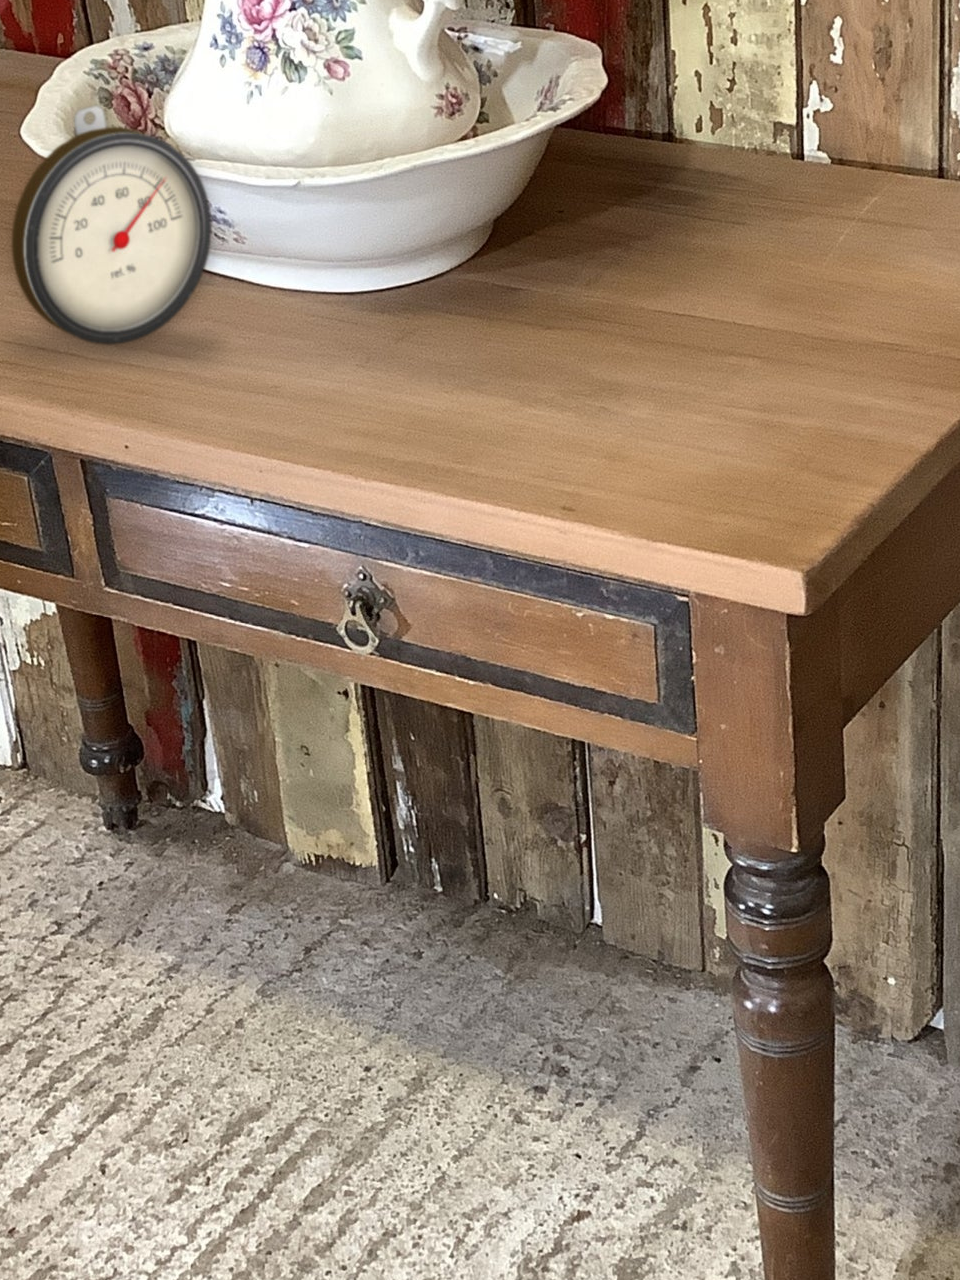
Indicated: 80,%
